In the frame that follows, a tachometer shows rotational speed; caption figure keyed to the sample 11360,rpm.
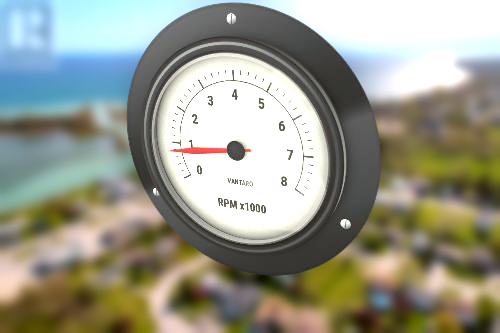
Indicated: 800,rpm
